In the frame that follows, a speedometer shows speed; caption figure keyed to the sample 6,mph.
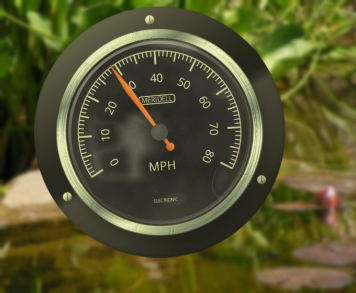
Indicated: 29,mph
